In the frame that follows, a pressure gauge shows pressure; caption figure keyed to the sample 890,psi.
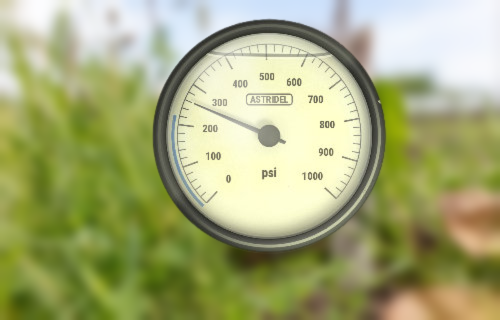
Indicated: 260,psi
